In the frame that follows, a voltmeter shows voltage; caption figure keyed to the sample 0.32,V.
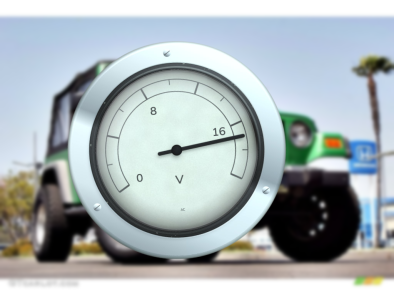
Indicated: 17,V
